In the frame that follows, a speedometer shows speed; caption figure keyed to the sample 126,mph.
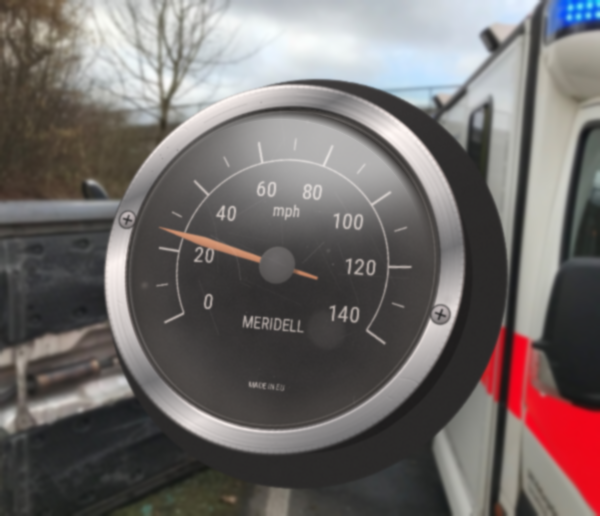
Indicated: 25,mph
